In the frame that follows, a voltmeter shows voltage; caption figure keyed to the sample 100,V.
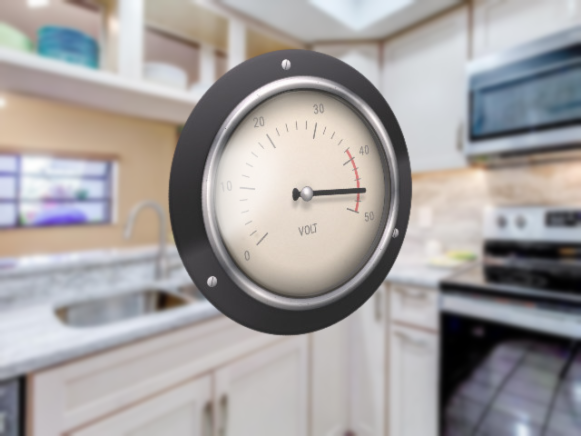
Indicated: 46,V
